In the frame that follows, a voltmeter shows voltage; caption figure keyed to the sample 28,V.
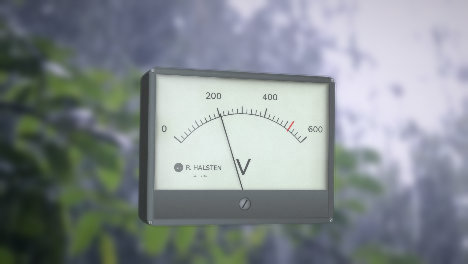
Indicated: 200,V
